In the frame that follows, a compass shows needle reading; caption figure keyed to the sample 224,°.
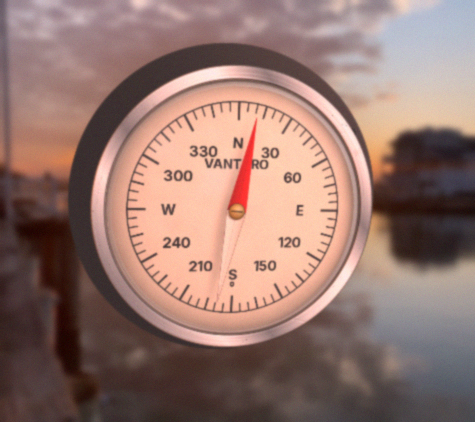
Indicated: 10,°
